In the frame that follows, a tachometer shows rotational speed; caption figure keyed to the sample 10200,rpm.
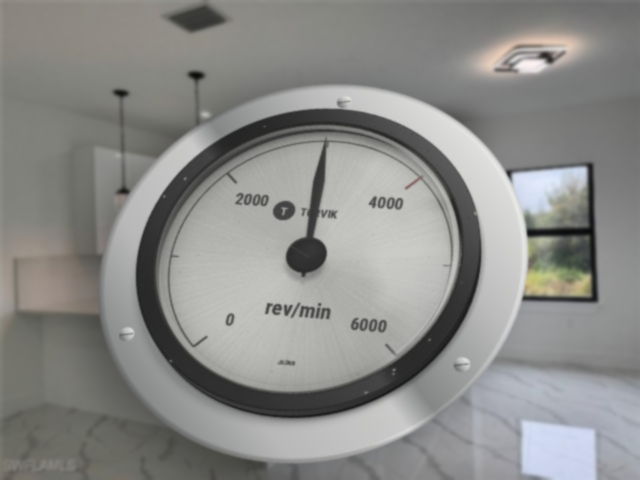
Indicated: 3000,rpm
